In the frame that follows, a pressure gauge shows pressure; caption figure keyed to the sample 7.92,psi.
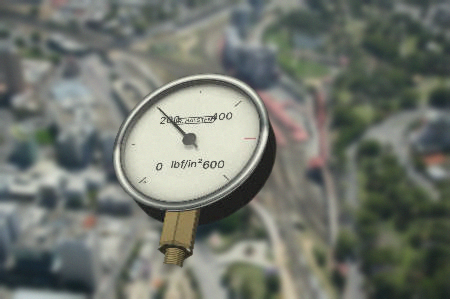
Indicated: 200,psi
